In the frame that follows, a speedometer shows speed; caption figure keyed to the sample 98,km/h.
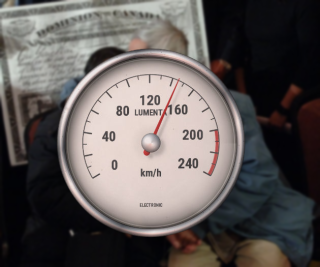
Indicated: 145,km/h
